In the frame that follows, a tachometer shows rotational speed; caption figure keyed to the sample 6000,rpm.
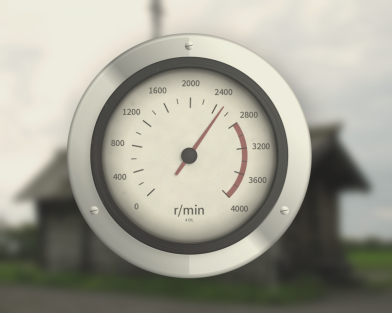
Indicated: 2500,rpm
